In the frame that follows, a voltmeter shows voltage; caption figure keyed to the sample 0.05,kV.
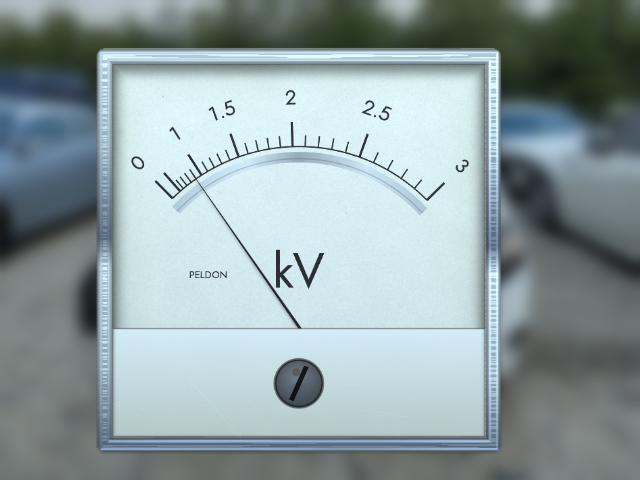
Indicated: 0.9,kV
